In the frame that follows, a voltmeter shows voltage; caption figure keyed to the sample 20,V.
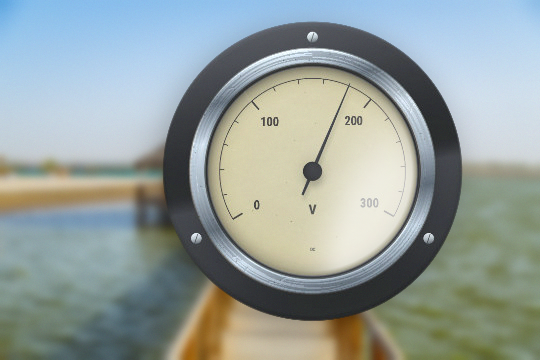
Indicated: 180,V
